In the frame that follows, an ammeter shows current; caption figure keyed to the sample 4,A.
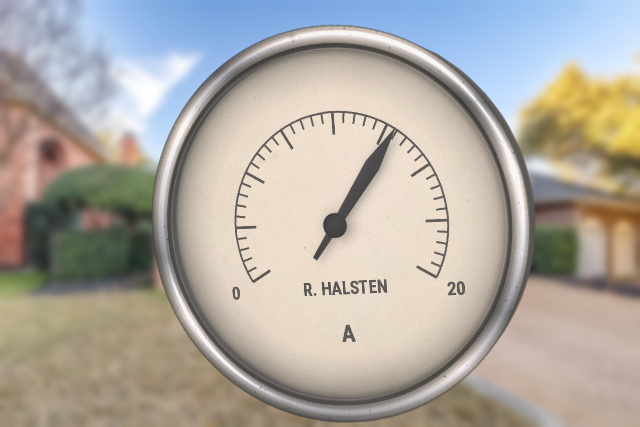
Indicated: 13,A
